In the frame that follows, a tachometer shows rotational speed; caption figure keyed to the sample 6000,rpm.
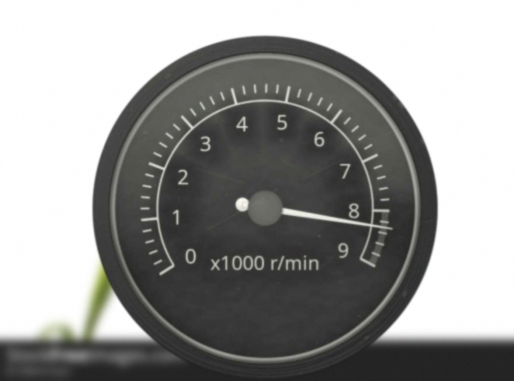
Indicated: 8300,rpm
